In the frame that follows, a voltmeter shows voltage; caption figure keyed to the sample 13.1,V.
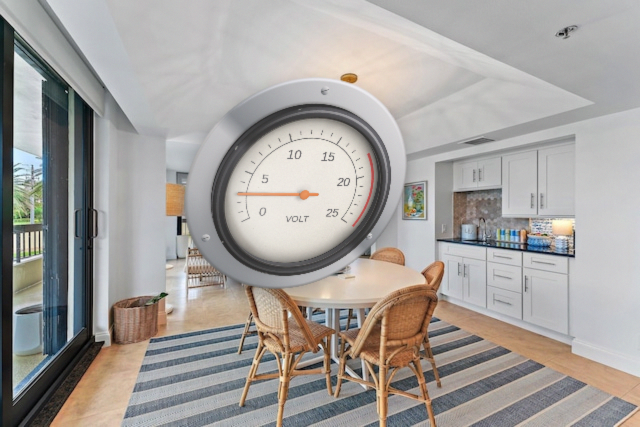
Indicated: 3,V
